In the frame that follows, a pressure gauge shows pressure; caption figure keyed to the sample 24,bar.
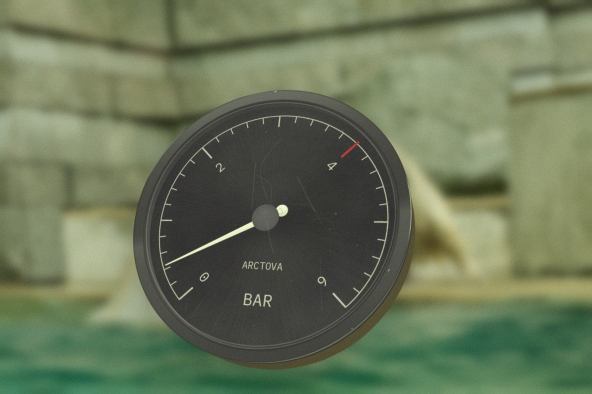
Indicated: 0.4,bar
